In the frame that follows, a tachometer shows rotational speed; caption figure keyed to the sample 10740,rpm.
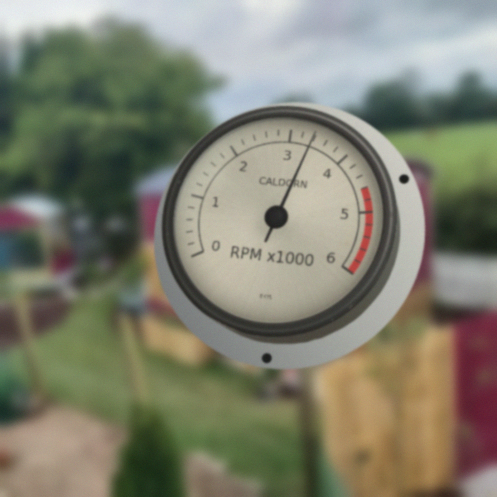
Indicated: 3400,rpm
